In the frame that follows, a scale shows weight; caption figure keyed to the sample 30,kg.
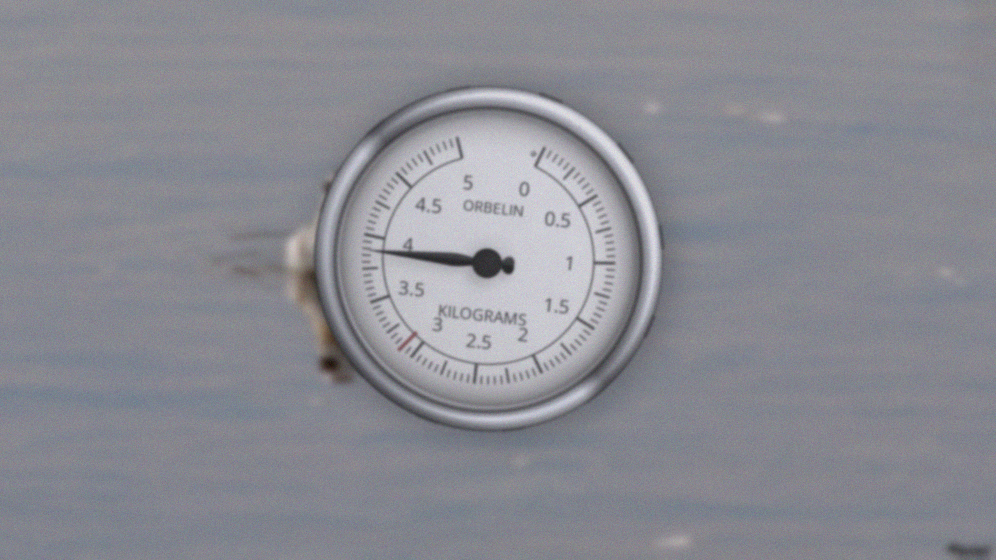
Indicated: 3.9,kg
